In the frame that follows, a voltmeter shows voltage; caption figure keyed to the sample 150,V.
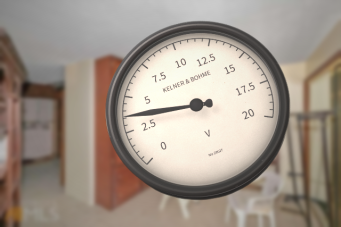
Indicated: 3.5,V
